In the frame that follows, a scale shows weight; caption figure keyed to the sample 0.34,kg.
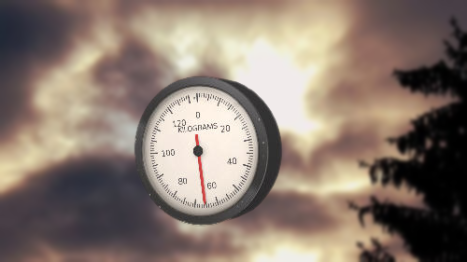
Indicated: 65,kg
